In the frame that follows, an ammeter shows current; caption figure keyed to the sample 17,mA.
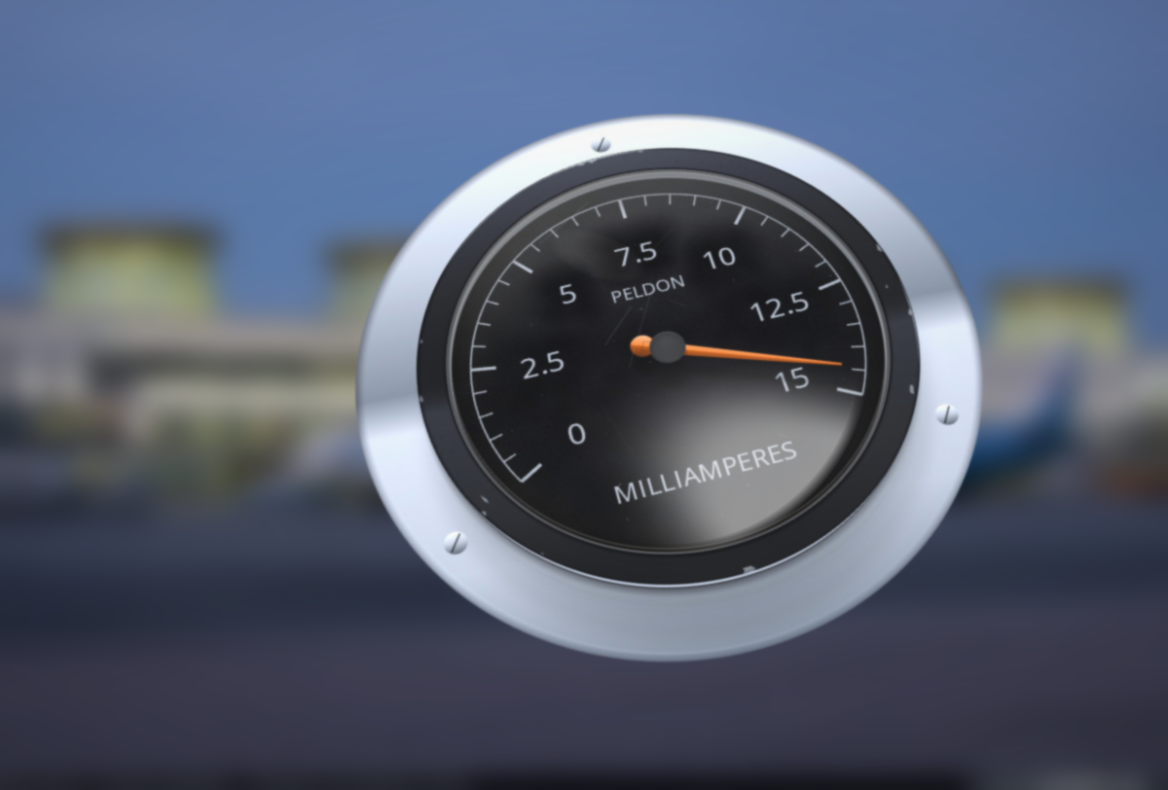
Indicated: 14.5,mA
